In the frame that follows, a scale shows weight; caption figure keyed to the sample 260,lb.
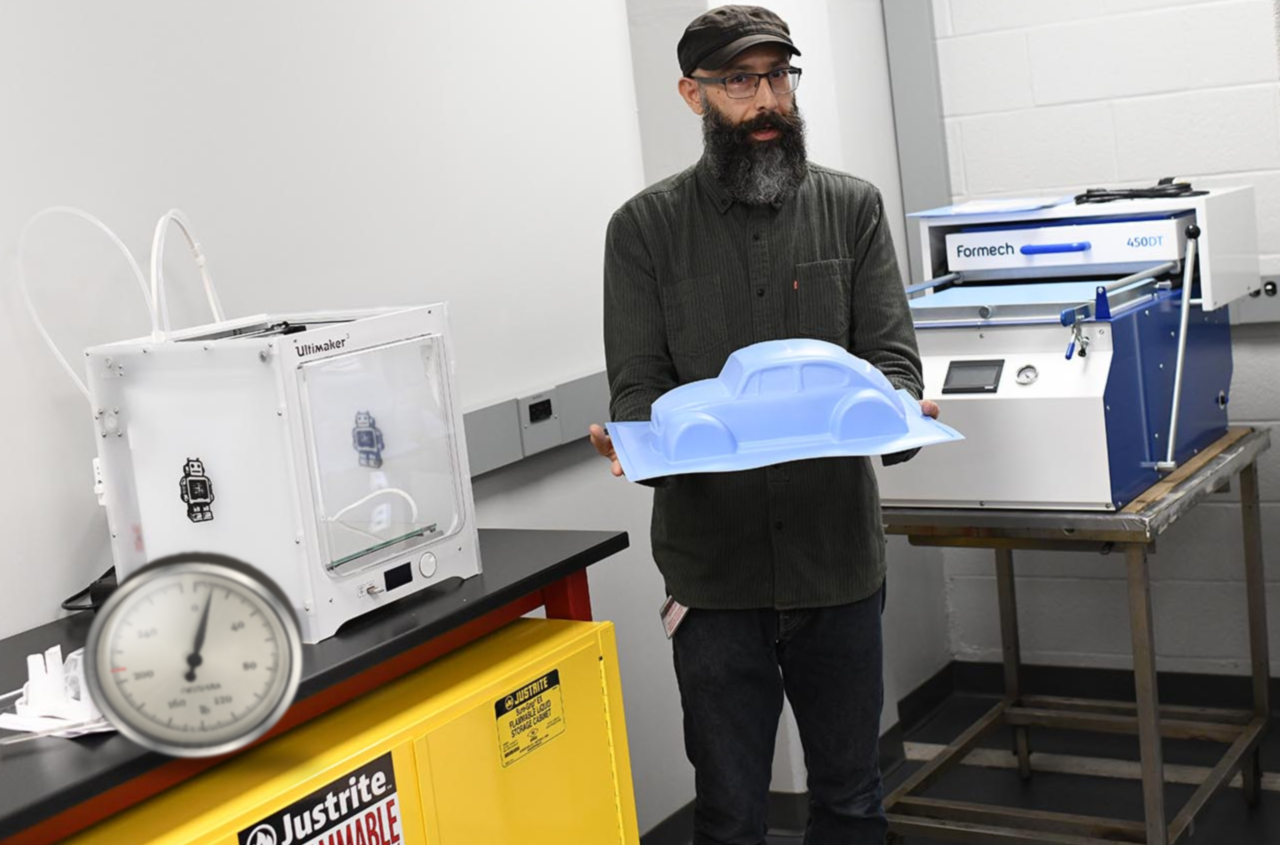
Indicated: 10,lb
